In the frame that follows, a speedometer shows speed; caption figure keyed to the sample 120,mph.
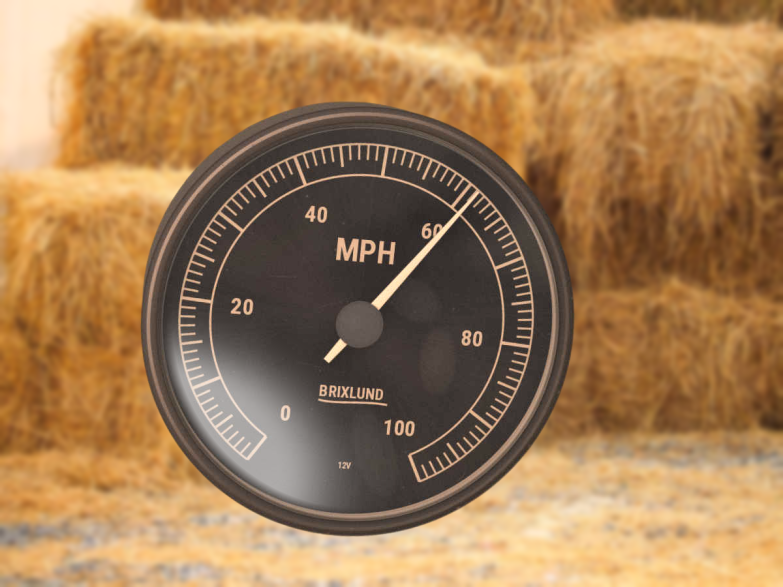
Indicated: 61,mph
